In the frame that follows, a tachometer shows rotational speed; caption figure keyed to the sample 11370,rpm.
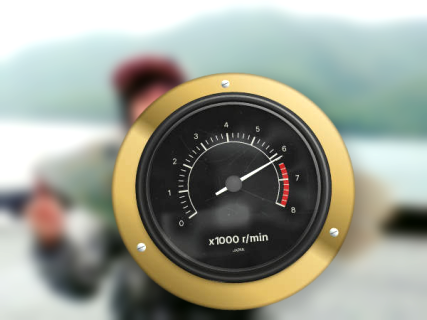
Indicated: 6200,rpm
